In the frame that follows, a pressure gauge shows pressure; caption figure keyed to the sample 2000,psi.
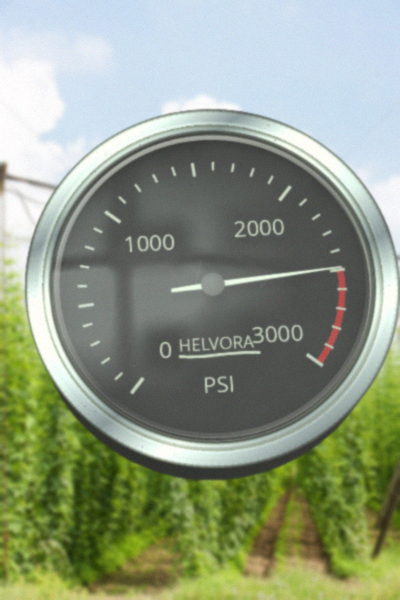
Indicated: 2500,psi
